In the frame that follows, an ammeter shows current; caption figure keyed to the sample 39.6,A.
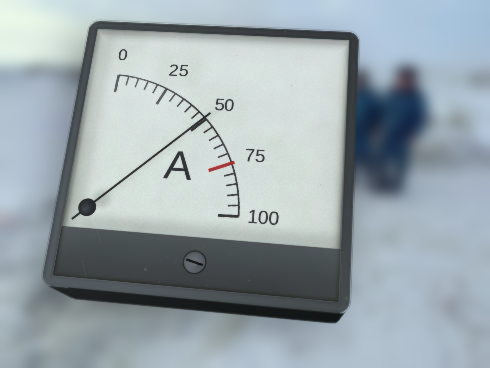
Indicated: 50,A
